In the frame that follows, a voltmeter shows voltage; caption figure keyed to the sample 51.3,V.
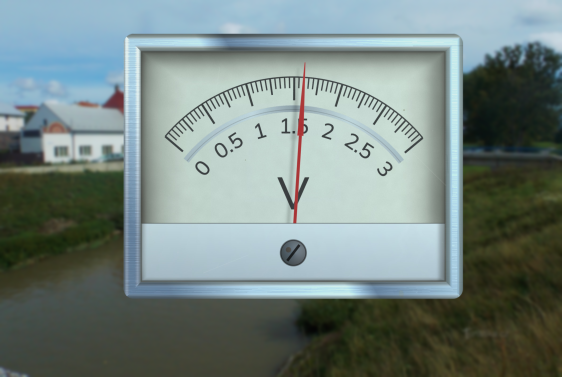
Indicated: 1.6,V
